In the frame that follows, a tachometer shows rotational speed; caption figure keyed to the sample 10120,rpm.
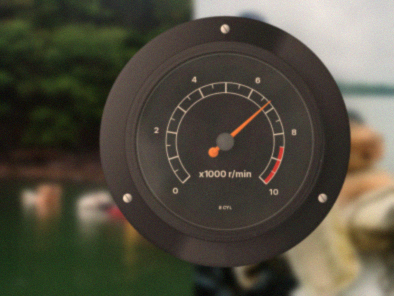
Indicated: 6750,rpm
